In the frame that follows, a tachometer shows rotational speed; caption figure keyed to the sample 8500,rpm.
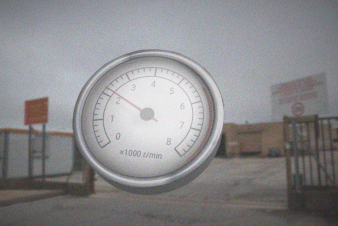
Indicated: 2200,rpm
